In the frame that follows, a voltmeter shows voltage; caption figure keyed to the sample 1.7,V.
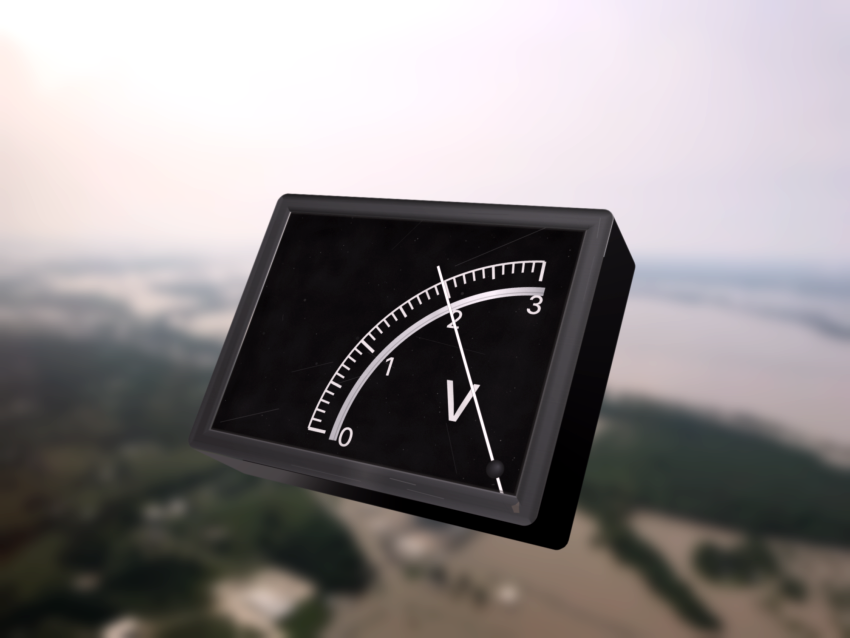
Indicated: 2,V
